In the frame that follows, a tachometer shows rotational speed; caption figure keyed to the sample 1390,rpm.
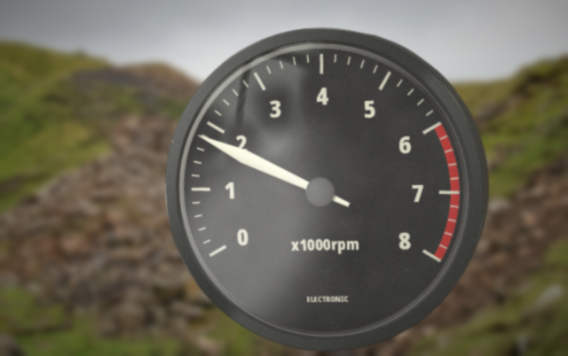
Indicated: 1800,rpm
